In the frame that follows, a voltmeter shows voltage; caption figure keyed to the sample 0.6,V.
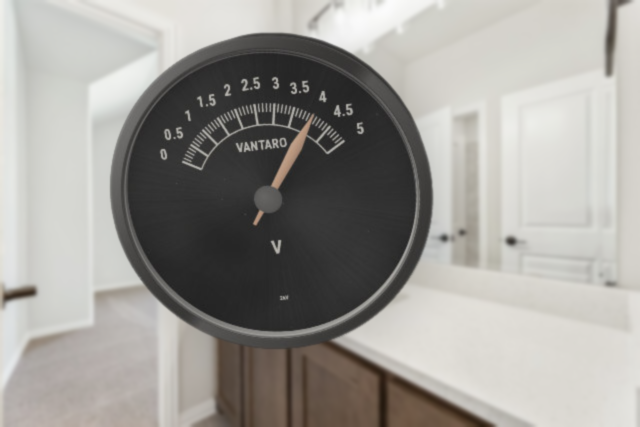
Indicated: 4,V
